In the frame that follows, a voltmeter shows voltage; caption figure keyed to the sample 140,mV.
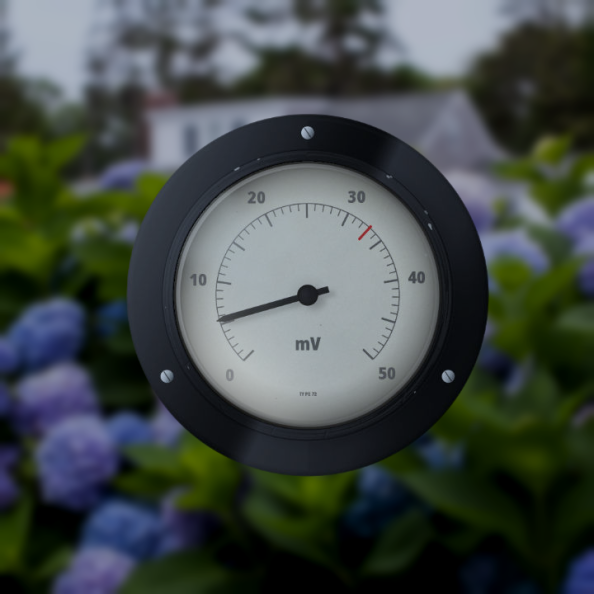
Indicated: 5.5,mV
